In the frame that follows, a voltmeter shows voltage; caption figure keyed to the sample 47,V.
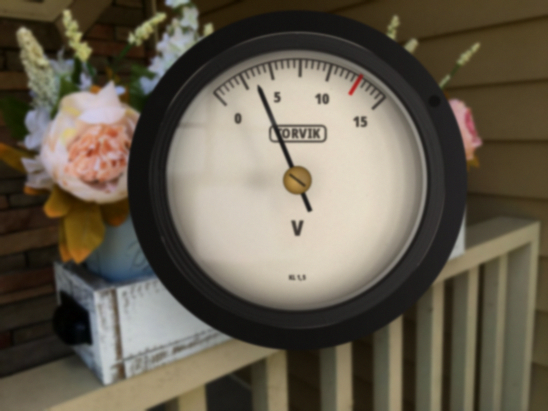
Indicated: 3.5,V
